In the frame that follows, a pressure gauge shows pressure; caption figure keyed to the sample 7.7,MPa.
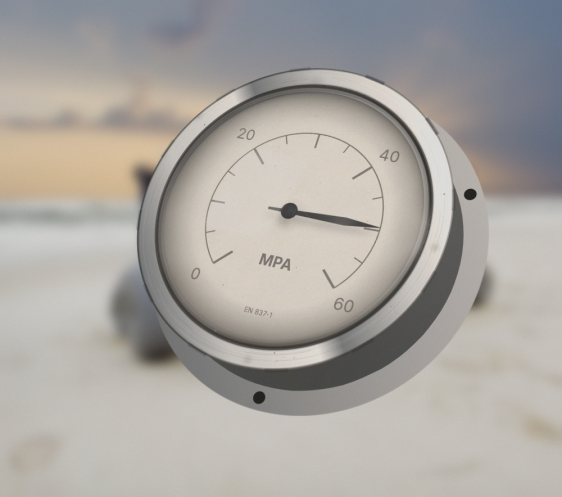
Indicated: 50,MPa
